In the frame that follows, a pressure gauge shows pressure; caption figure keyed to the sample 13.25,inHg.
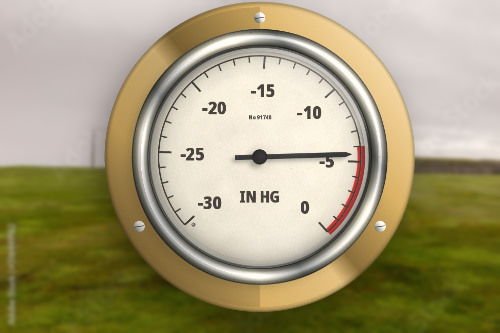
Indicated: -5.5,inHg
